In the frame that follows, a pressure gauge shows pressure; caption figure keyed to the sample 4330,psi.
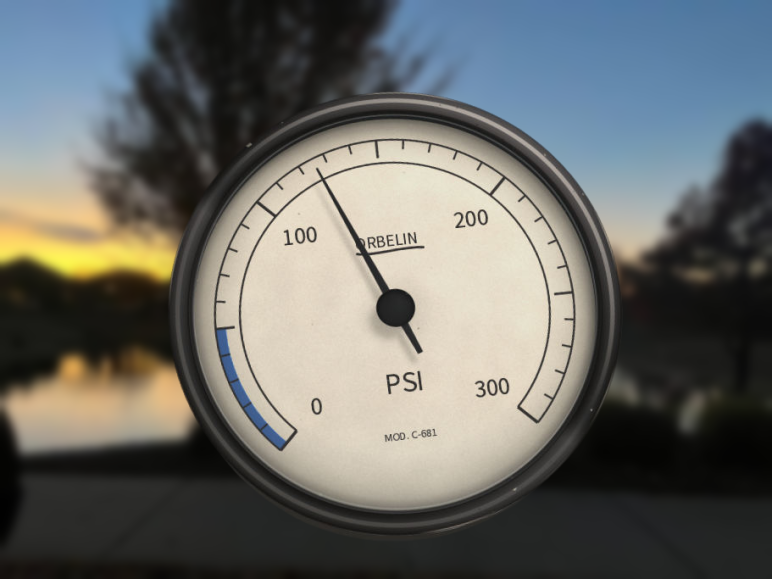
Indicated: 125,psi
